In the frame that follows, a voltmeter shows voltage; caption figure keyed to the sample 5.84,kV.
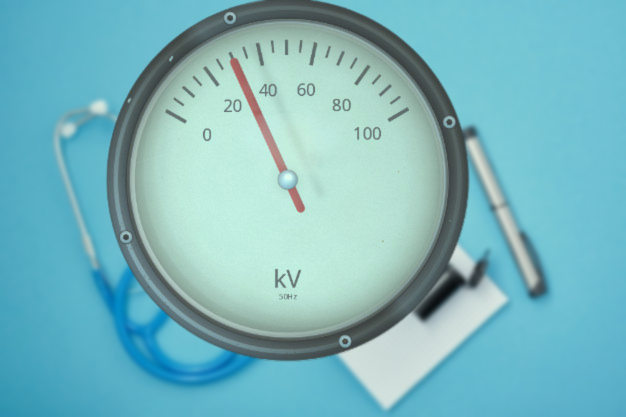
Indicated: 30,kV
